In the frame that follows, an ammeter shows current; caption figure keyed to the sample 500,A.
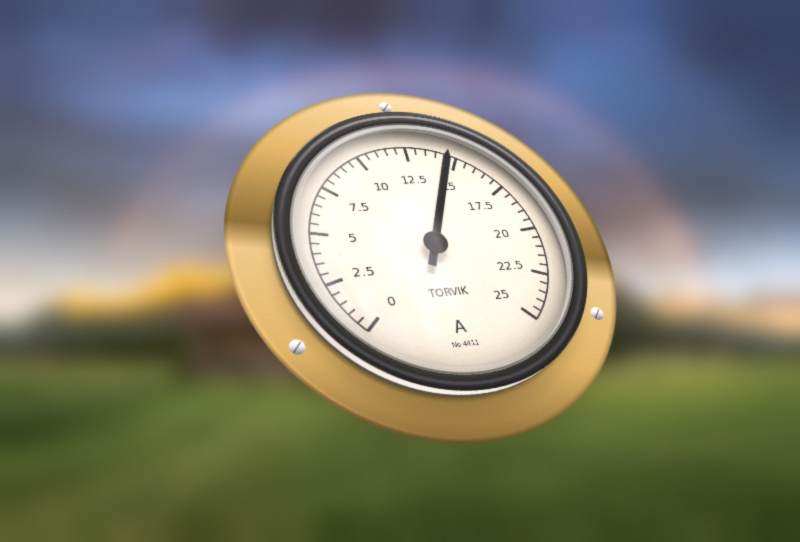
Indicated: 14.5,A
